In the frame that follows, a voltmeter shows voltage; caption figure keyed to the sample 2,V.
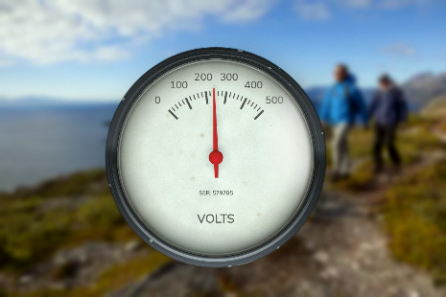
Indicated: 240,V
